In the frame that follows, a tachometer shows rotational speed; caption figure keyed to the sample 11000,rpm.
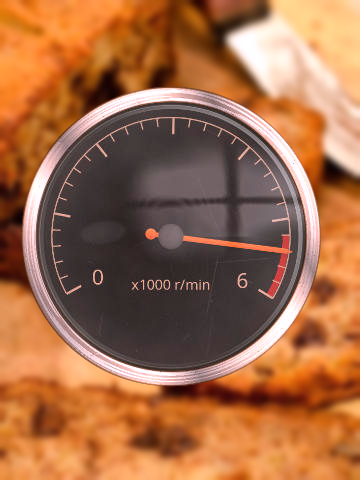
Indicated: 5400,rpm
